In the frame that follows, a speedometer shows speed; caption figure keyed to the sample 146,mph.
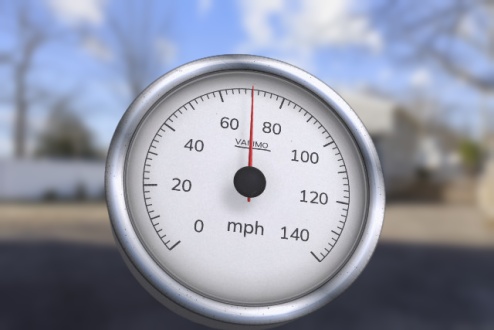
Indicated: 70,mph
